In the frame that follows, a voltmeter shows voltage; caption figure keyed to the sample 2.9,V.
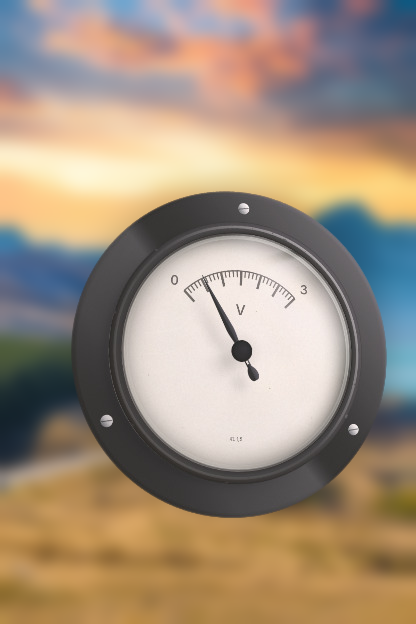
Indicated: 0.5,V
